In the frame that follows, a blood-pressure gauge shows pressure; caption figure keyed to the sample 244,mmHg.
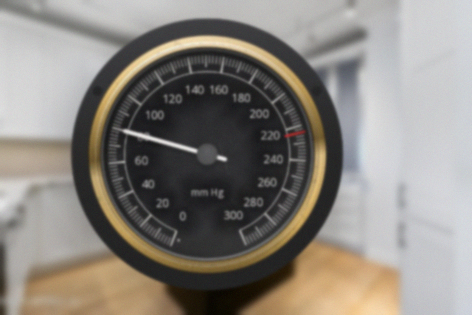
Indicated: 80,mmHg
